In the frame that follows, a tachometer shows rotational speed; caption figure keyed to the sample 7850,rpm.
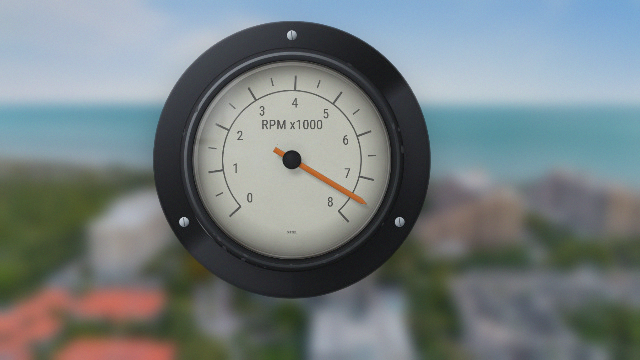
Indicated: 7500,rpm
